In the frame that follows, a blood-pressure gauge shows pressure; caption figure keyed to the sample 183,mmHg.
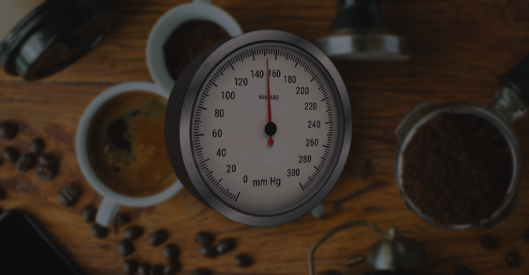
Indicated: 150,mmHg
